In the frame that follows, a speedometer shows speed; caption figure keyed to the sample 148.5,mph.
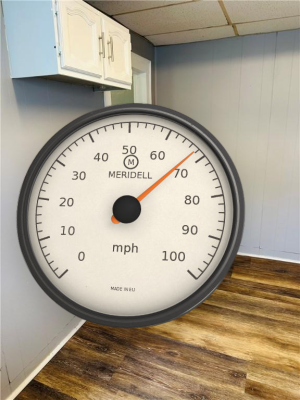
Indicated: 68,mph
